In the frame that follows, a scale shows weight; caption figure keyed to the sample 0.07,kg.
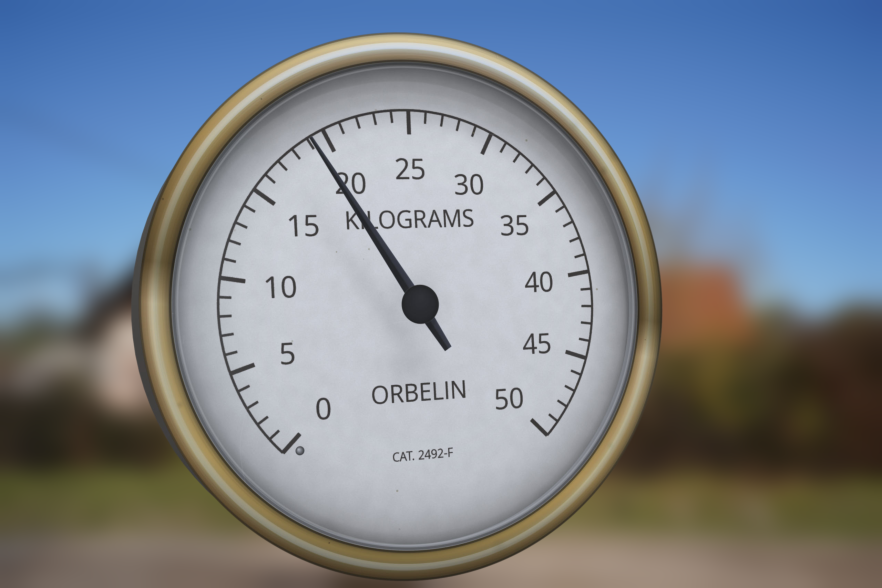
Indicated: 19,kg
